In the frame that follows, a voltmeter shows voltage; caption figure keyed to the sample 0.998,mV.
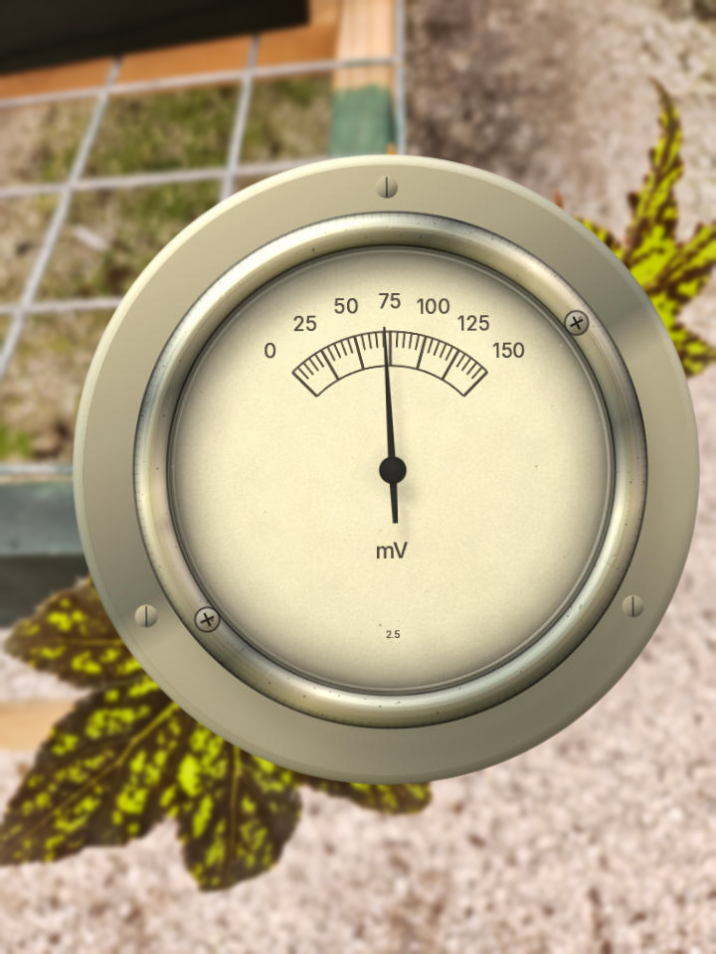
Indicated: 70,mV
